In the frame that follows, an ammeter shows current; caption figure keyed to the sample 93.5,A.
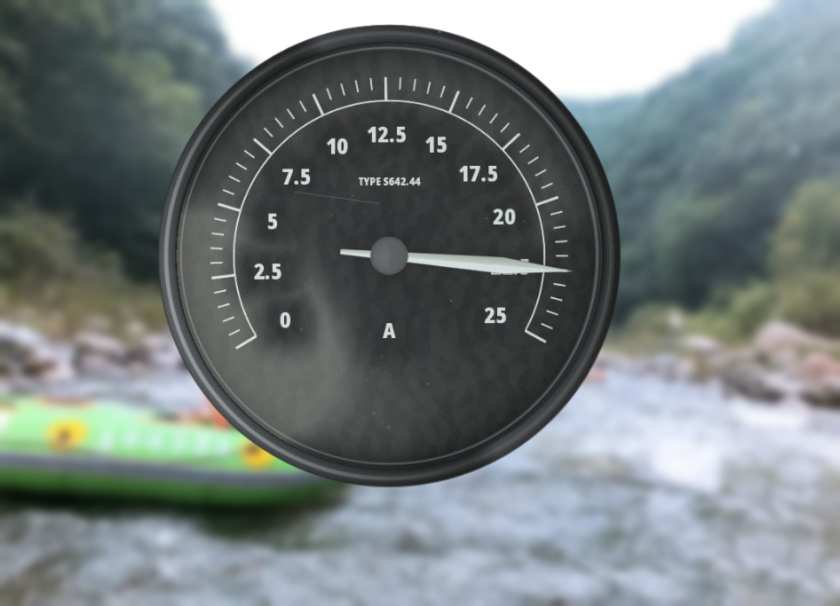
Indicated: 22.5,A
